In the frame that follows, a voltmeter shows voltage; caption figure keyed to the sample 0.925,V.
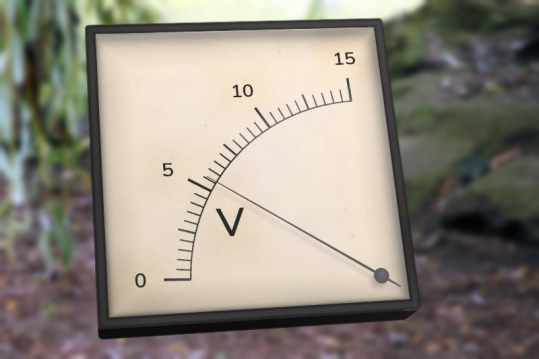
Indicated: 5.5,V
